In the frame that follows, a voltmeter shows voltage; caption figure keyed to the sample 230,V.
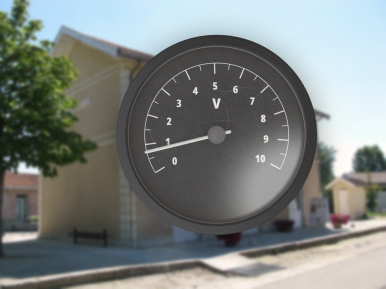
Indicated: 0.75,V
